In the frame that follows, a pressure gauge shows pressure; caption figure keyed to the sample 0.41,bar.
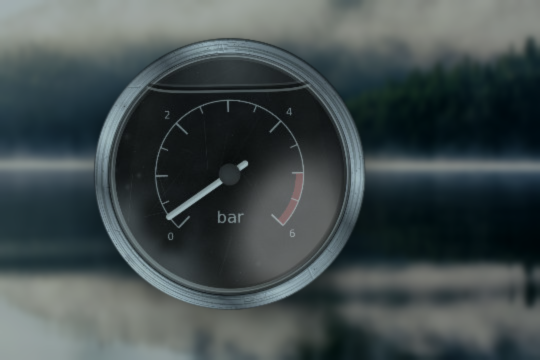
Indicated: 0.25,bar
